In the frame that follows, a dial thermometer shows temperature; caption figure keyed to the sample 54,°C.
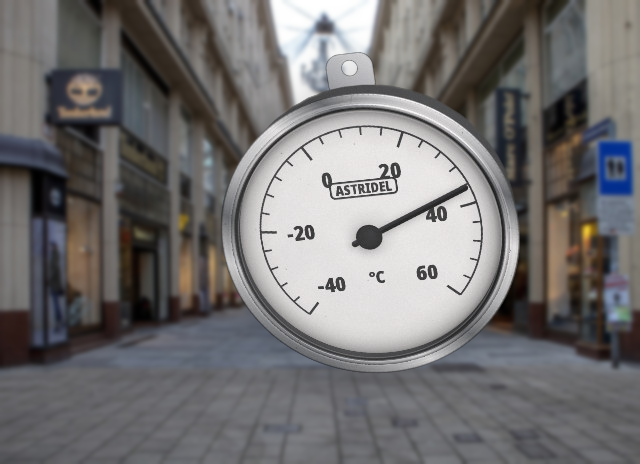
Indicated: 36,°C
